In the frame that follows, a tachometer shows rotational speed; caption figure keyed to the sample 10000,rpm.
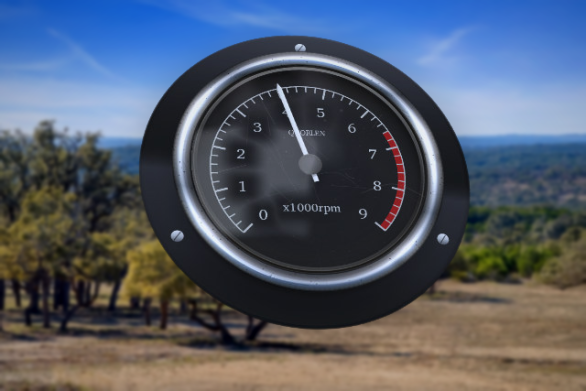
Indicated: 4000,rpm
